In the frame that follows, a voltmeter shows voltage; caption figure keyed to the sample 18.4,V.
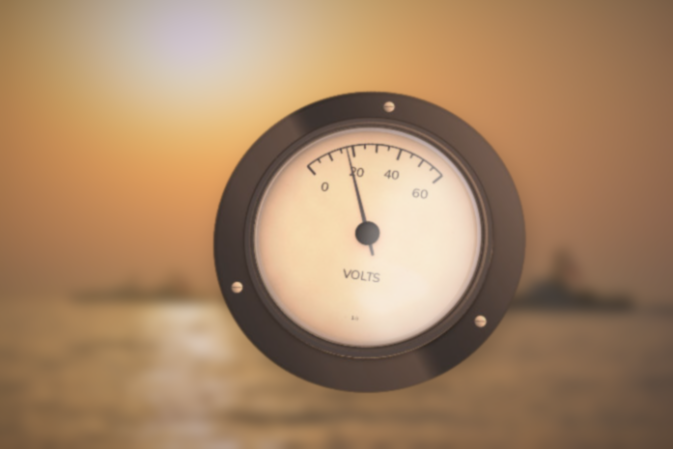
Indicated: 17.5,V
